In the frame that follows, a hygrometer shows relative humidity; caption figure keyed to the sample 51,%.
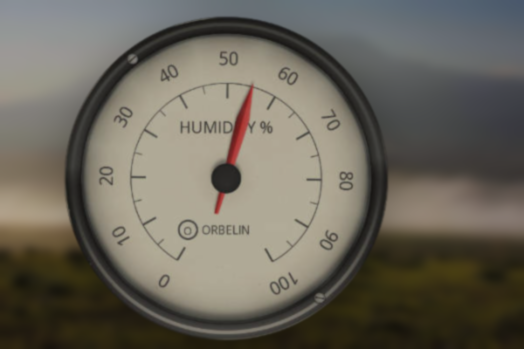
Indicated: 55,%
